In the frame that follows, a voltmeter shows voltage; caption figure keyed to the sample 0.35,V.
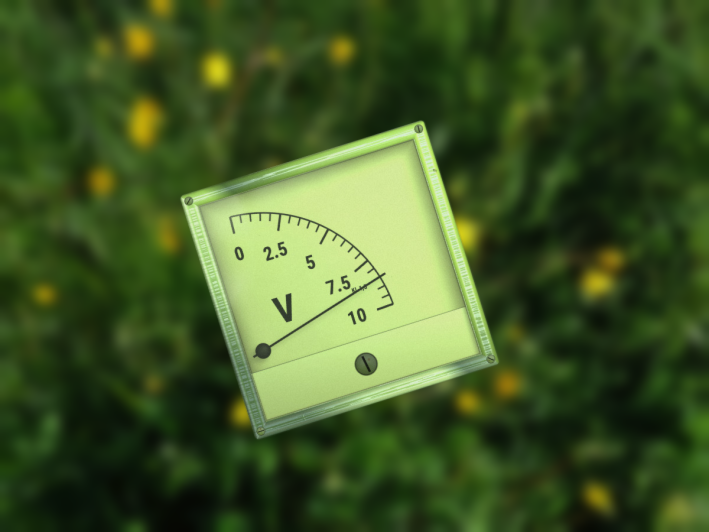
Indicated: 8.5,V
